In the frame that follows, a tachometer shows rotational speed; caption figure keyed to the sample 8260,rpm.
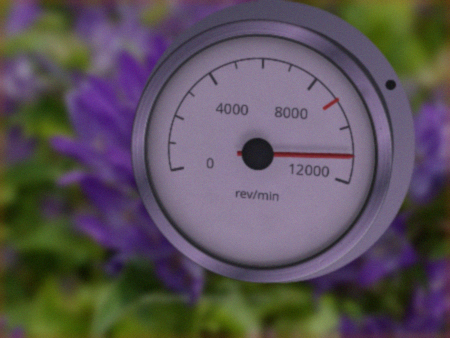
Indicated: 11000,rpm
